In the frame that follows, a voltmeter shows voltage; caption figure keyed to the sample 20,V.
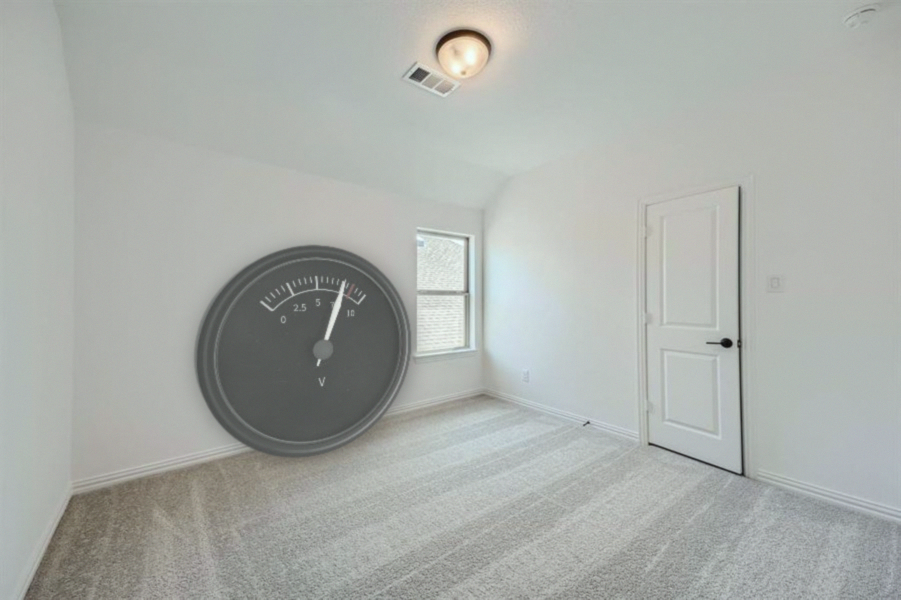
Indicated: 7.5,V
